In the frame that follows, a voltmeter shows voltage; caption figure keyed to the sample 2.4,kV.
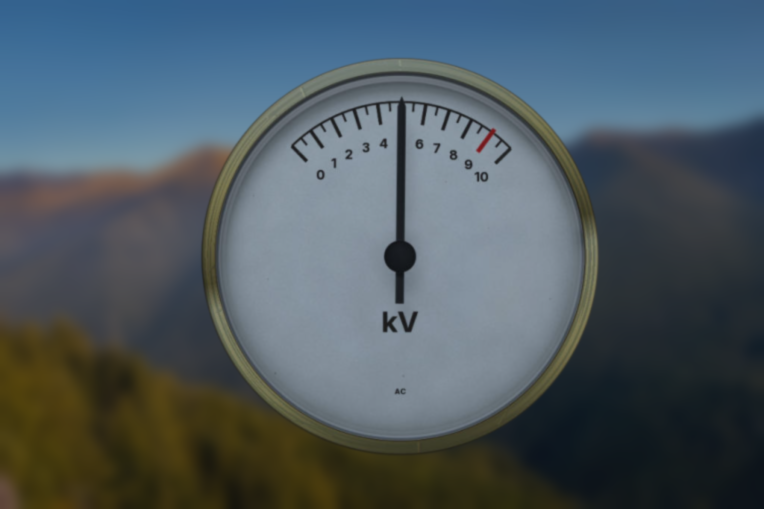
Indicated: 5,kV
